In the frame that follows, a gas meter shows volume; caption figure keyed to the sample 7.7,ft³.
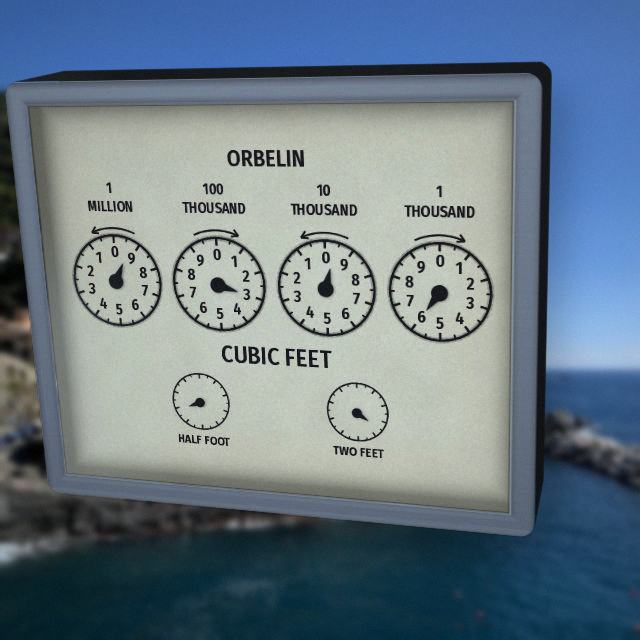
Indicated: 929600,ft³
